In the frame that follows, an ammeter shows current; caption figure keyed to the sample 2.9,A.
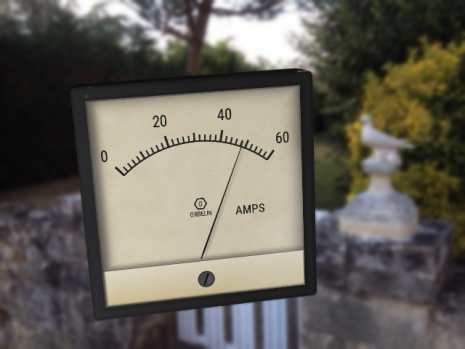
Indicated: 48,A
